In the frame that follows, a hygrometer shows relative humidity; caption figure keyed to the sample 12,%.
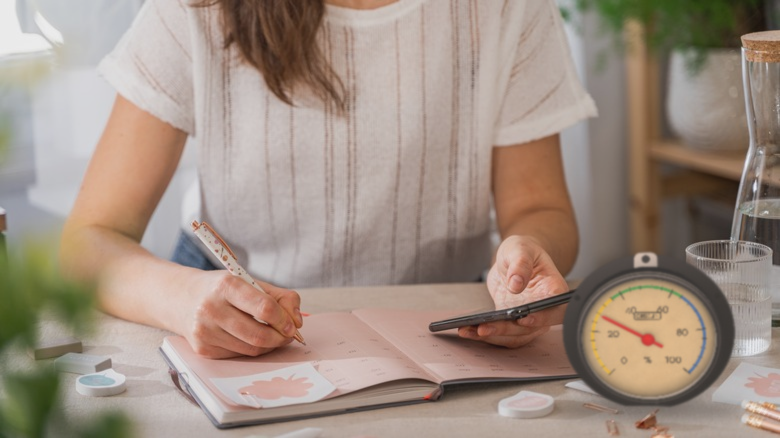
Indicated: 28,%
